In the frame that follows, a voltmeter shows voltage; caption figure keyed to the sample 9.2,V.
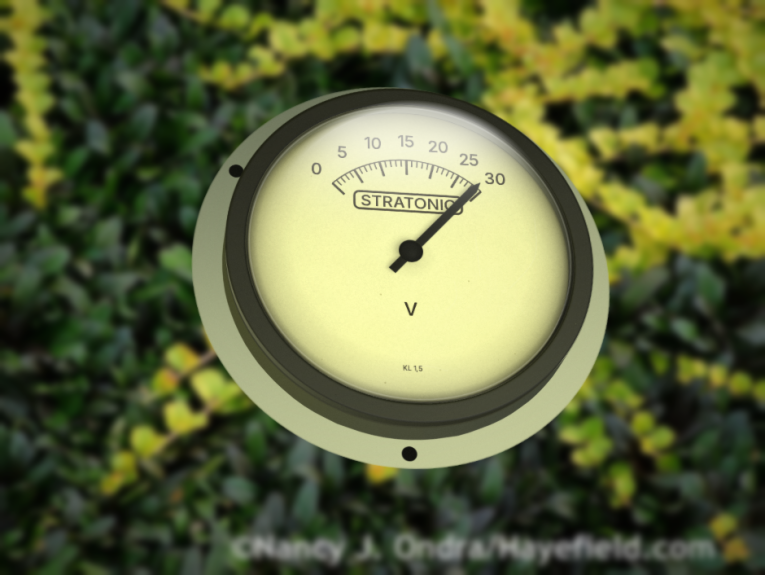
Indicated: 29,V
